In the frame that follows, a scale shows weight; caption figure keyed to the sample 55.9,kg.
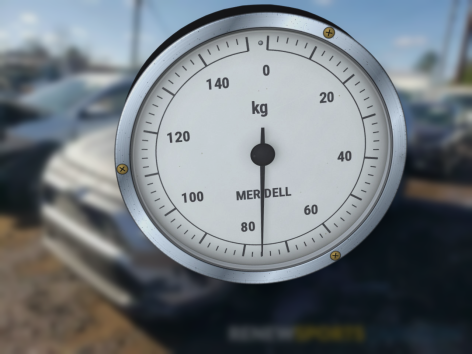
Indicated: 76,kg
